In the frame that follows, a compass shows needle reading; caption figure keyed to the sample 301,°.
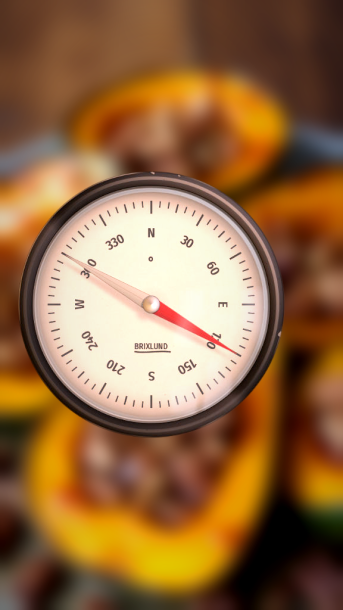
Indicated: 120,°
